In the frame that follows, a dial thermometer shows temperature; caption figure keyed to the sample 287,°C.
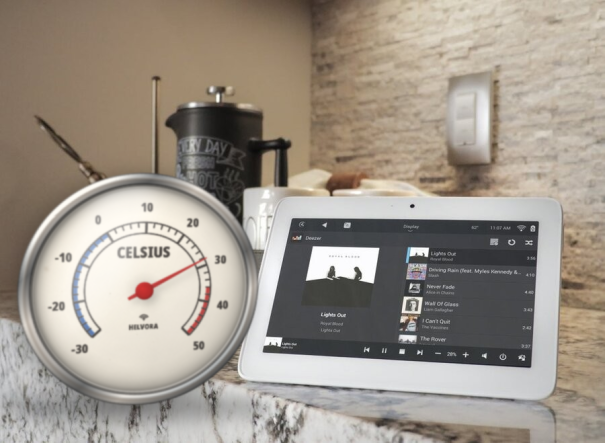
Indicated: 28,°C
